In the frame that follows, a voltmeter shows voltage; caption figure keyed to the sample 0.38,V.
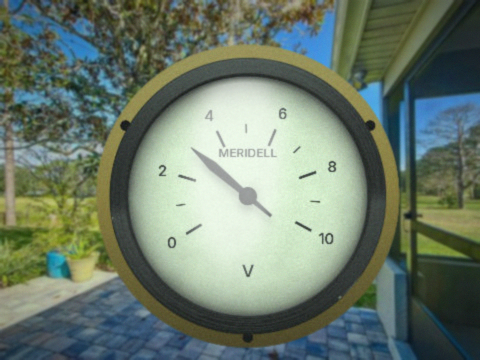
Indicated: 3,V
